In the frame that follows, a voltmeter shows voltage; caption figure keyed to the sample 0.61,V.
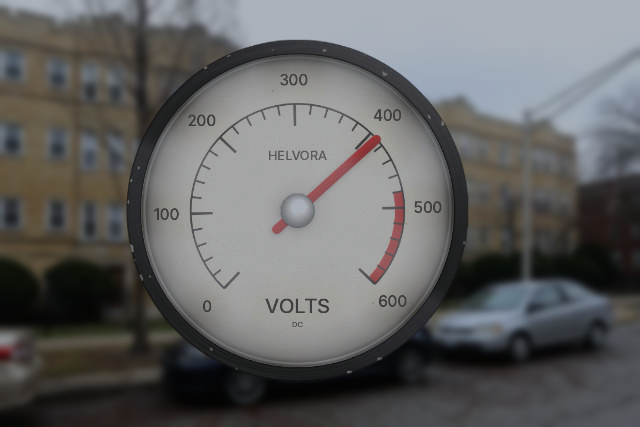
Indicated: 410,V
